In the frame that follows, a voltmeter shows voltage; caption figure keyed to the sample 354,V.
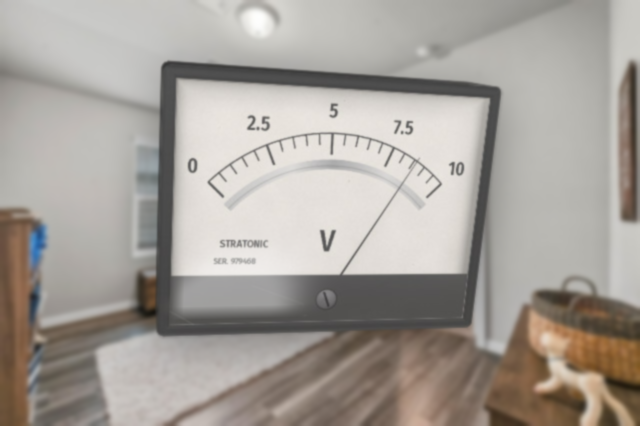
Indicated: 8.5,V
